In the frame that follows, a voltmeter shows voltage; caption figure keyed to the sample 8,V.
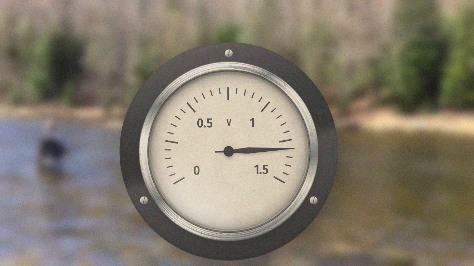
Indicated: 1.3,V
